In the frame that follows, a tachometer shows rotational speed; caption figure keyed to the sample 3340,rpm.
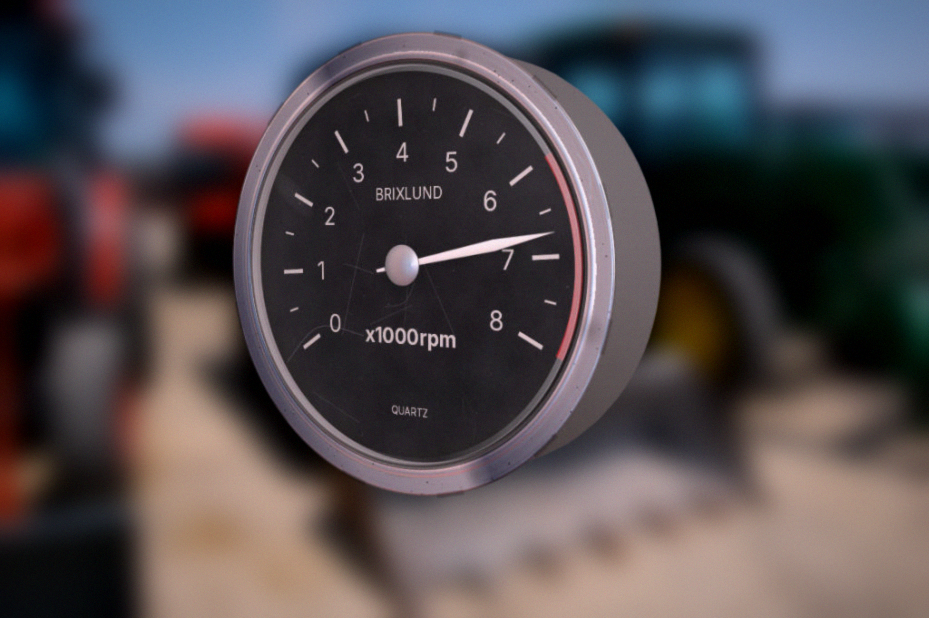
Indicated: 6750,rpm
